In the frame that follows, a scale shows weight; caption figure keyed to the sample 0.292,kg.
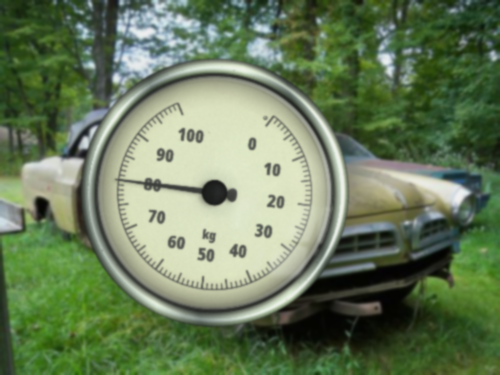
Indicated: 80,kg
